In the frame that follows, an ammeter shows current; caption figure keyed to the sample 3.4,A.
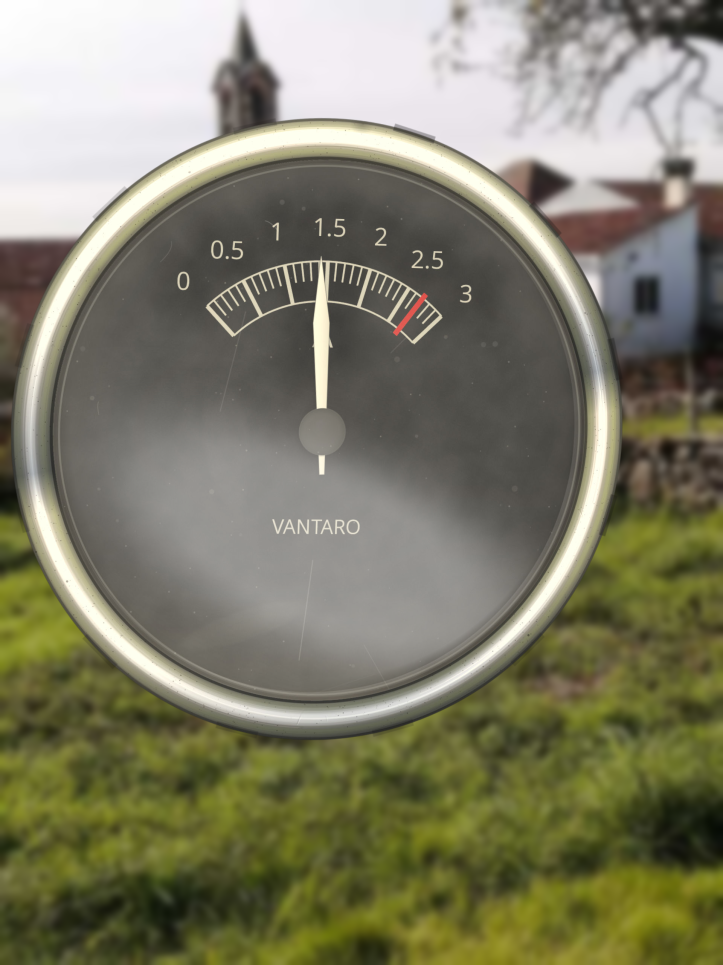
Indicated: 1.4,A
